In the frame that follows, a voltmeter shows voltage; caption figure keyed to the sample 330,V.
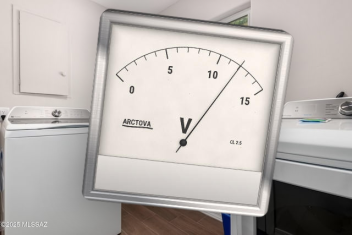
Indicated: 12,V
